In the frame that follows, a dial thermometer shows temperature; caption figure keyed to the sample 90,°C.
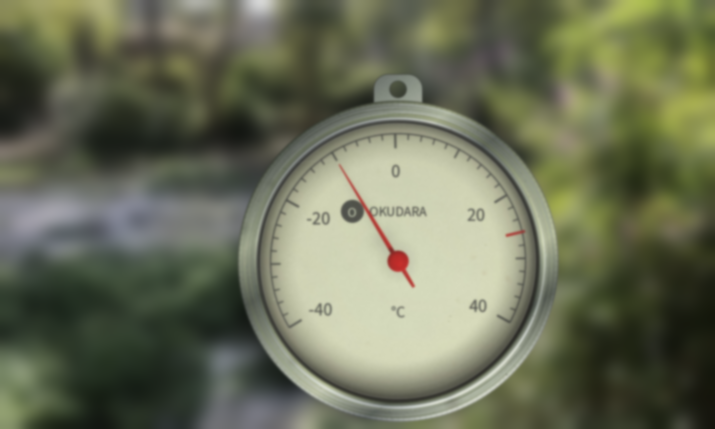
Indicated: -10,°C
